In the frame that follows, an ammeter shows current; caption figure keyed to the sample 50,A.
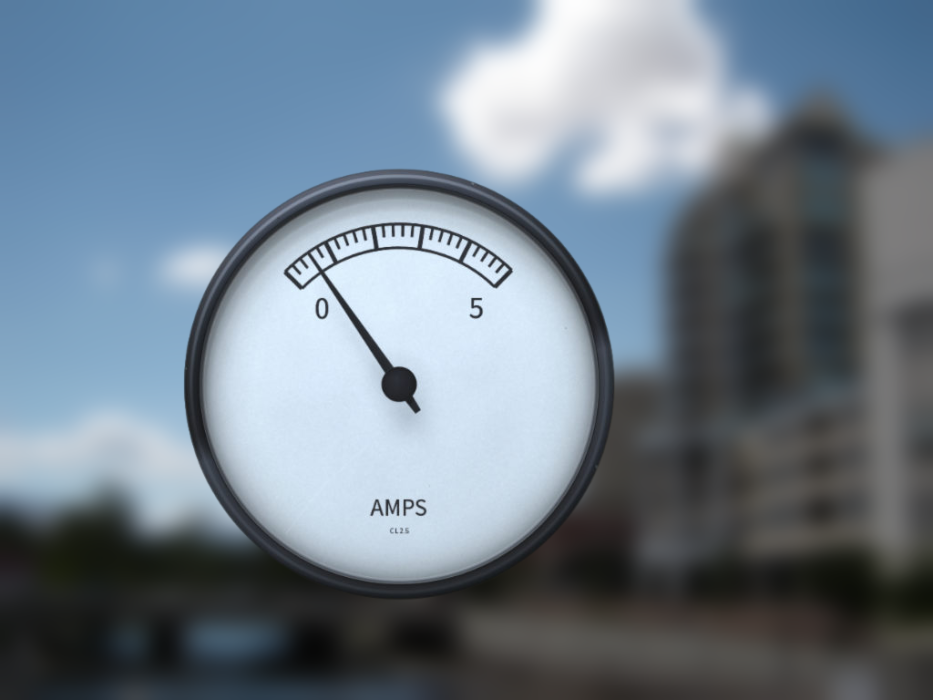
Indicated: 0.6,A
